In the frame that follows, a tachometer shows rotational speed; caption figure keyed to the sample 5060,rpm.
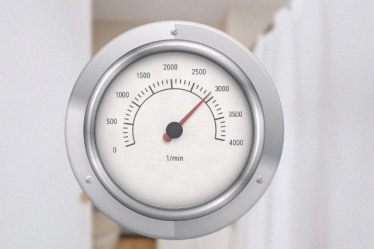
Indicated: 2900,rpm
